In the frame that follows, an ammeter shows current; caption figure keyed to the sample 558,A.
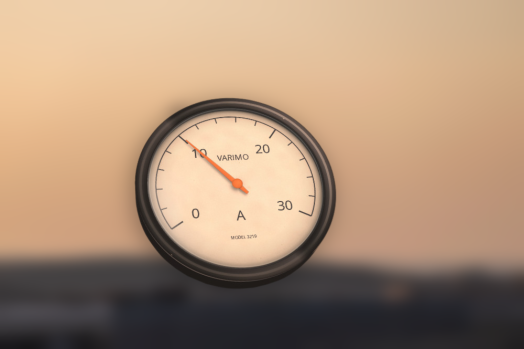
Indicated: 10,A
